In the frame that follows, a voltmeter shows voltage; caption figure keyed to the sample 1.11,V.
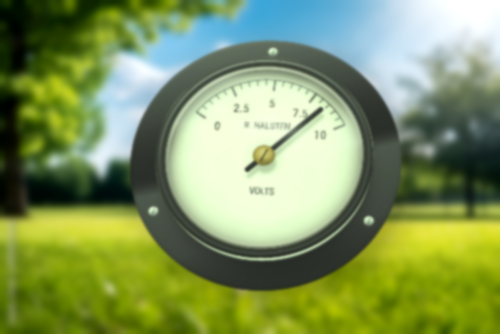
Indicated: 8.5,V
